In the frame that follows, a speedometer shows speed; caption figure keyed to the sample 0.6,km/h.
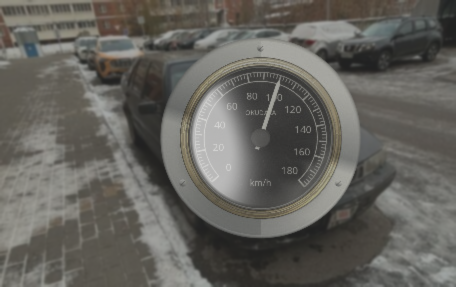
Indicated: 100,km/h
